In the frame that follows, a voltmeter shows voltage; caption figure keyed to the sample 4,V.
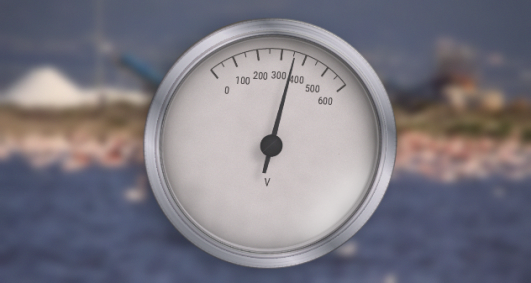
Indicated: 350,V
